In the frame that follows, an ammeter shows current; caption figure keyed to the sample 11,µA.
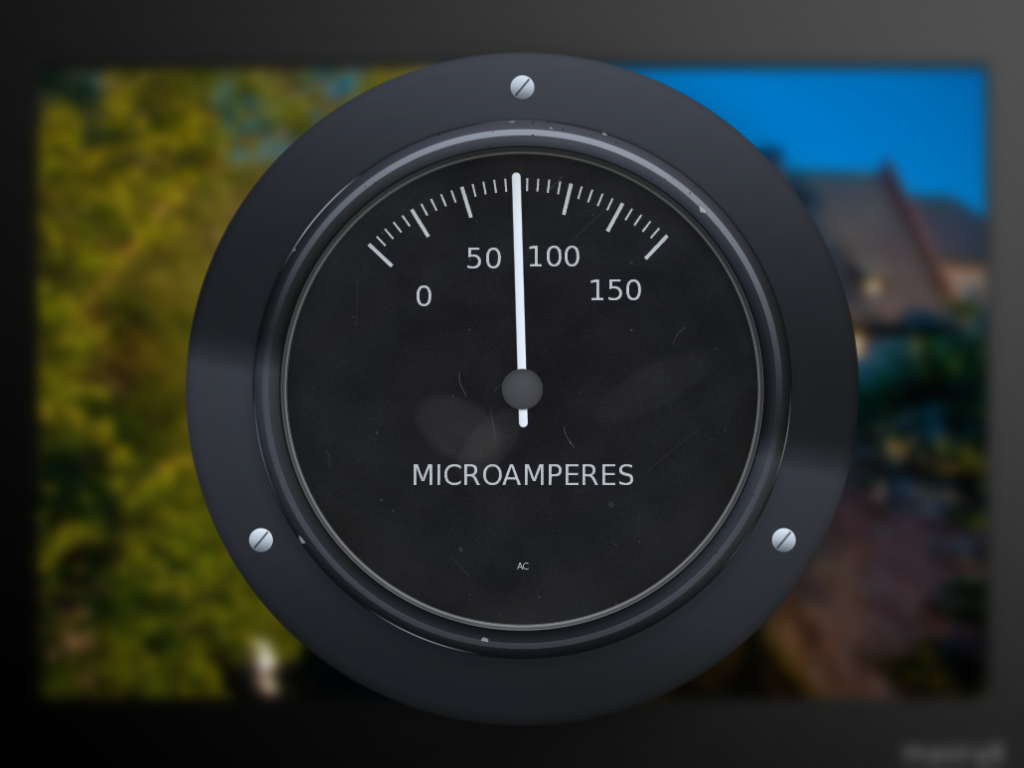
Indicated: 75,µA
